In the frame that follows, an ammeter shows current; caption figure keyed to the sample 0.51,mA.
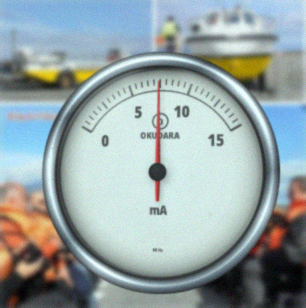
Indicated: 7.5,mA
